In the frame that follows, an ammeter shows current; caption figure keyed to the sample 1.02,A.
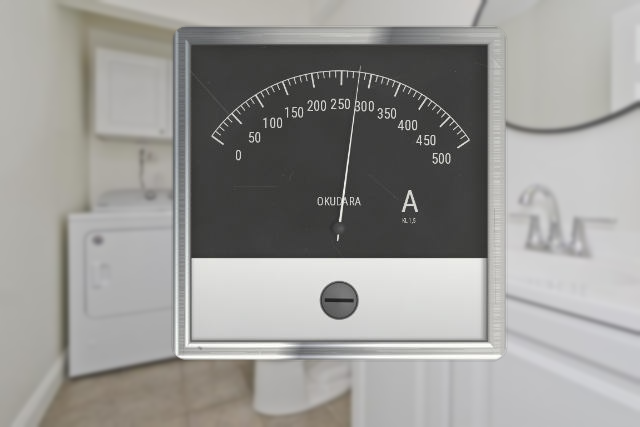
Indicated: 280,A
